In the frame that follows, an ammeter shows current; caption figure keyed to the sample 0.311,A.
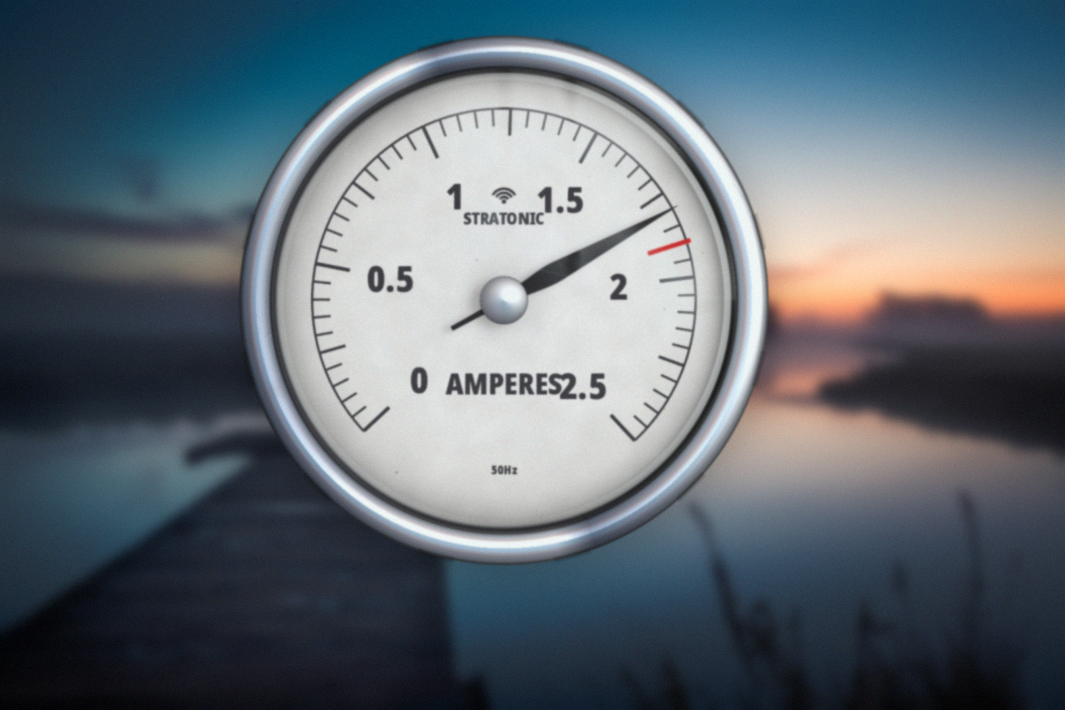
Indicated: 1.8,A
